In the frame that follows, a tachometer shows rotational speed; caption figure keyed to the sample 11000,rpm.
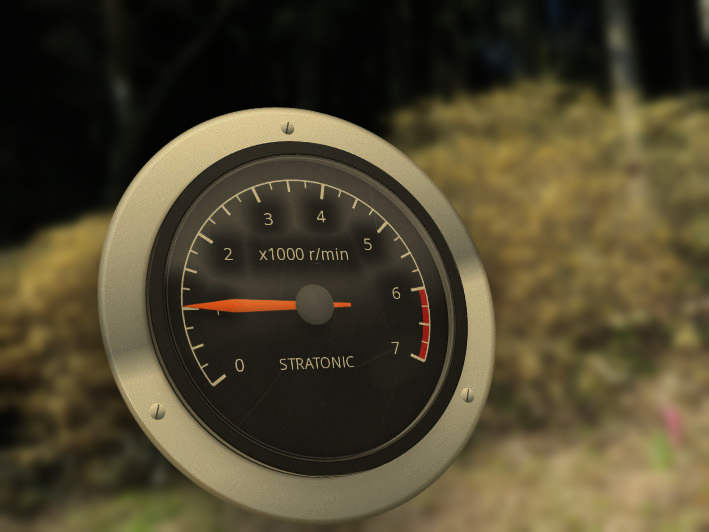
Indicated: 1000,rpm
